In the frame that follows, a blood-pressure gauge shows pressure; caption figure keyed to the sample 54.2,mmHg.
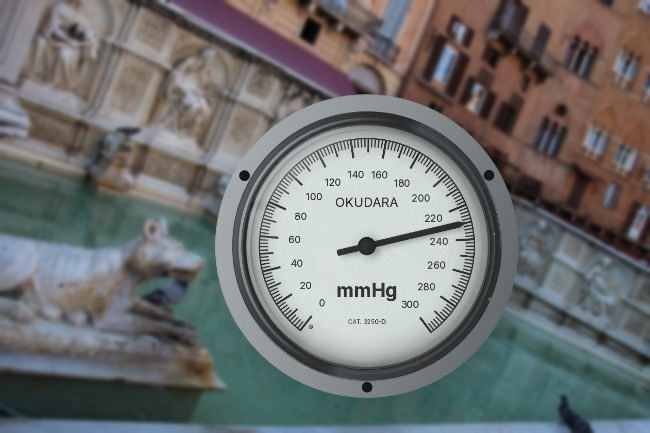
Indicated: 230,mmHg
